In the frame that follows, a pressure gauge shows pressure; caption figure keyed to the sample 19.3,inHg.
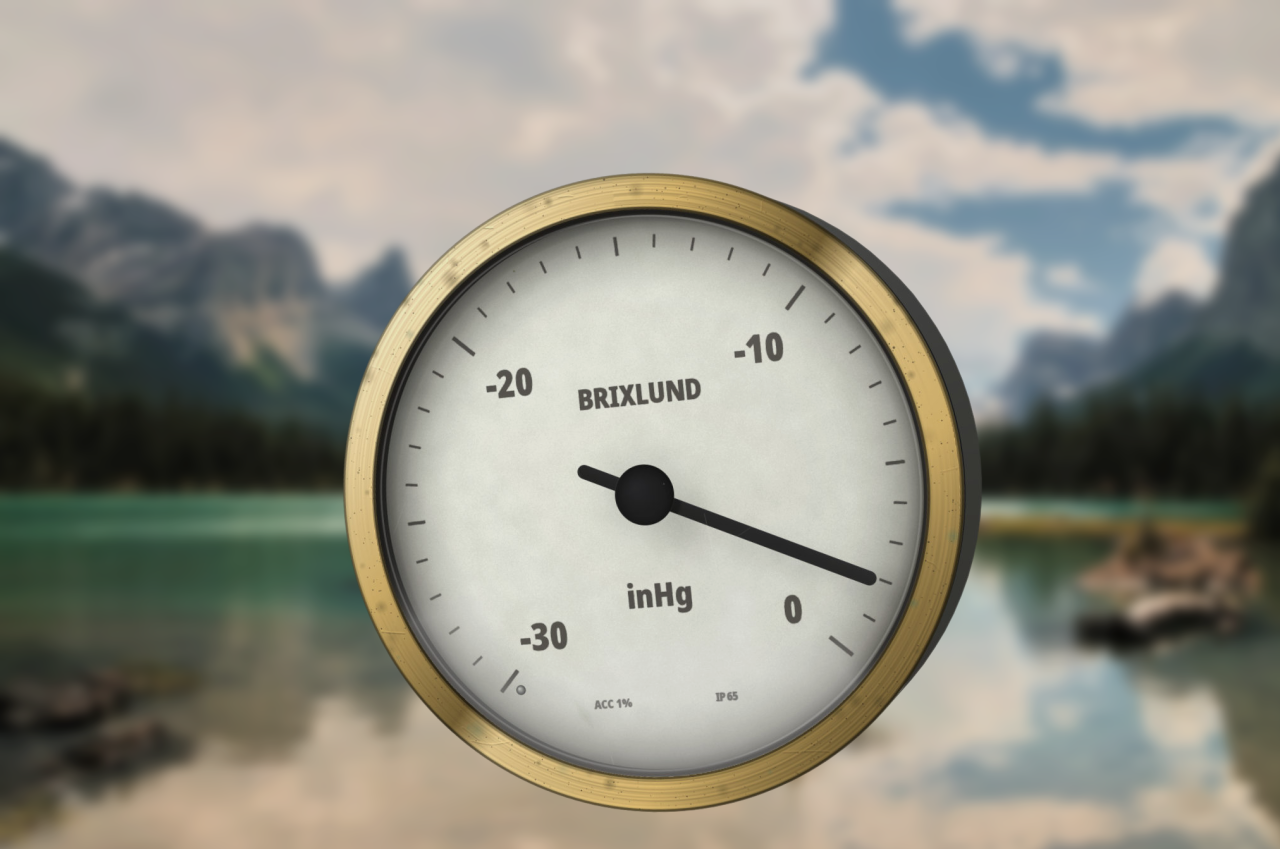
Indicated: -2,inHg
